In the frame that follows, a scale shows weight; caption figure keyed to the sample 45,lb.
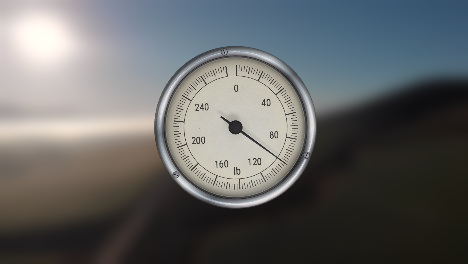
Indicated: 100,lb
